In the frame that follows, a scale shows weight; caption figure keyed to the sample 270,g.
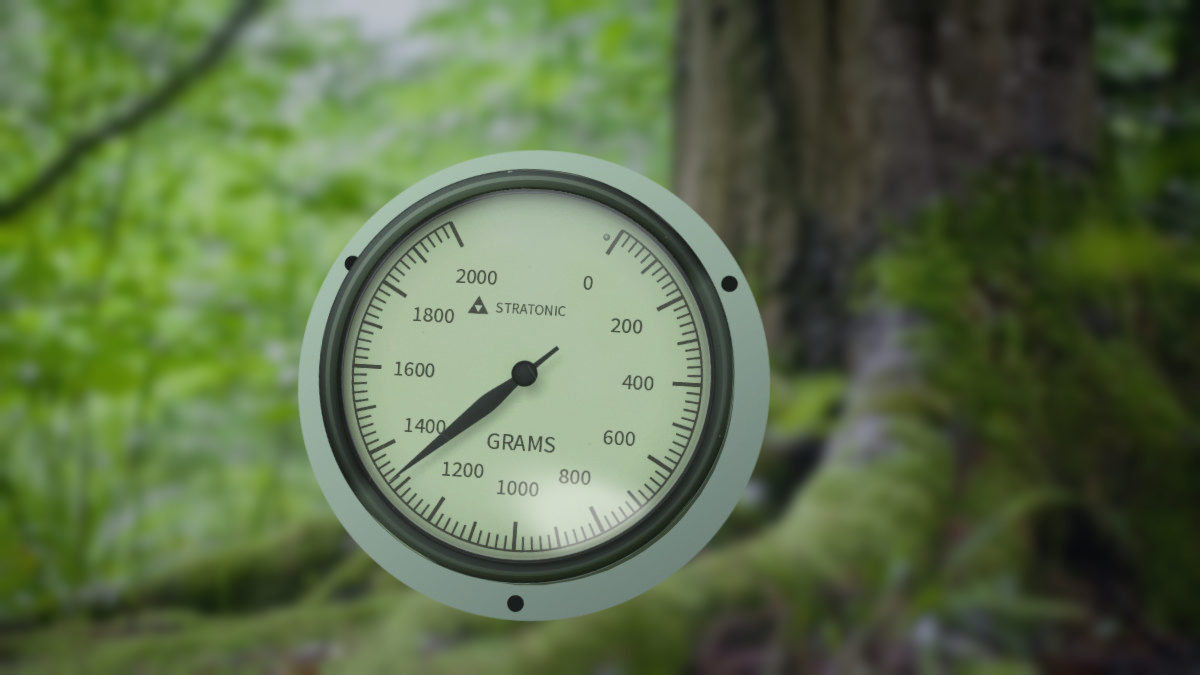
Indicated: 1320,g
